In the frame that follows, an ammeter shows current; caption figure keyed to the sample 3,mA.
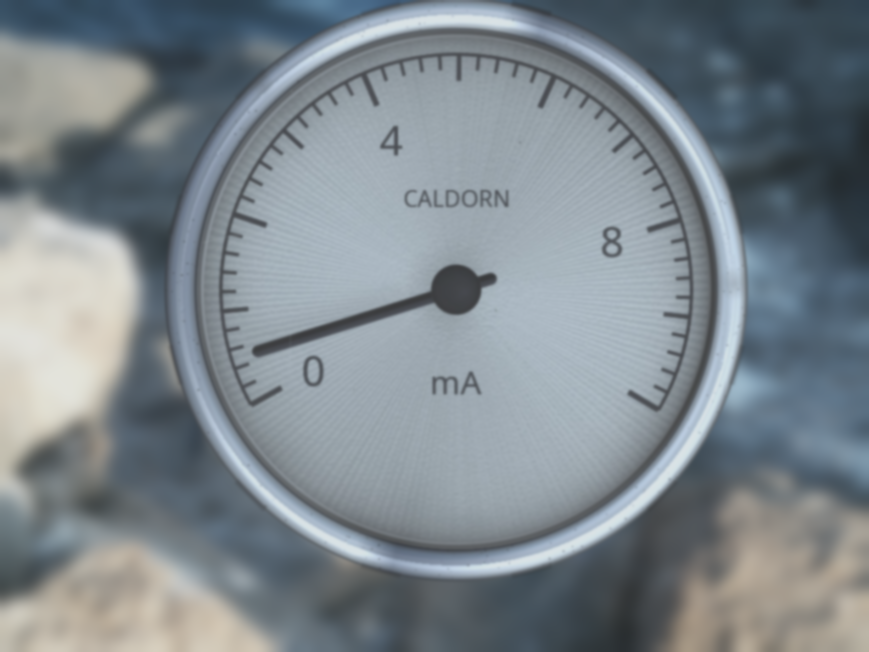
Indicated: 0.5,mA
